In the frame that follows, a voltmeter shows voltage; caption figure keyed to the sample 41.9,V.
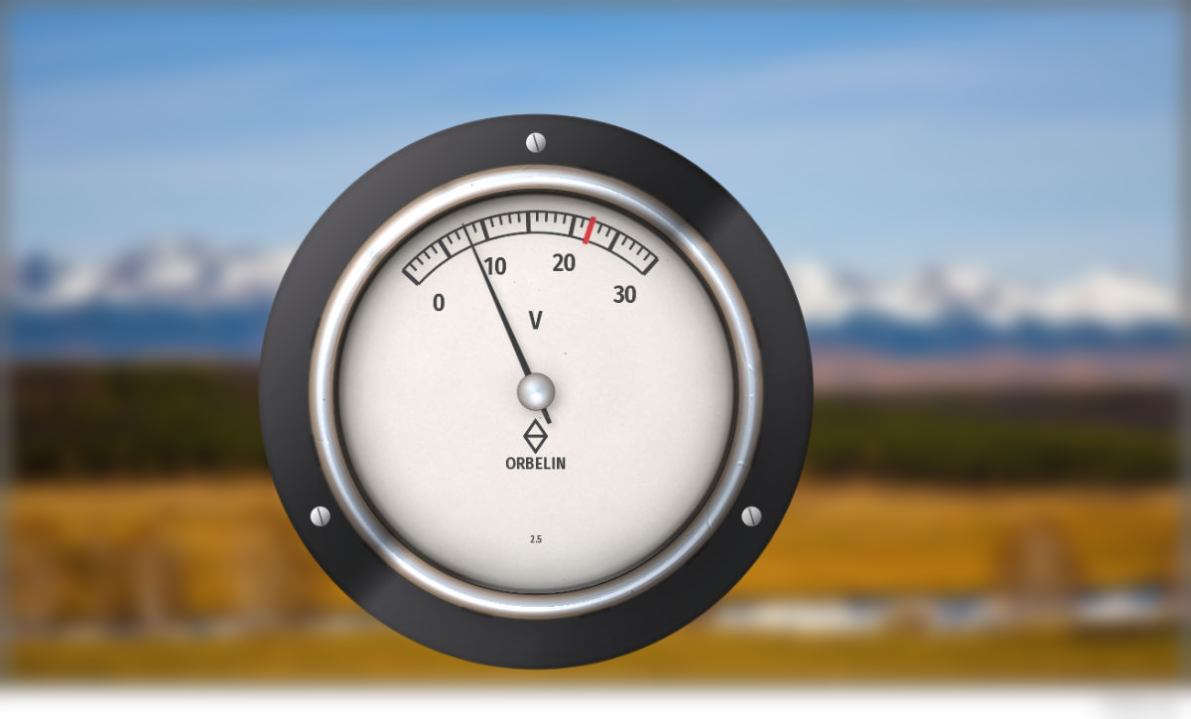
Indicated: 8,V
